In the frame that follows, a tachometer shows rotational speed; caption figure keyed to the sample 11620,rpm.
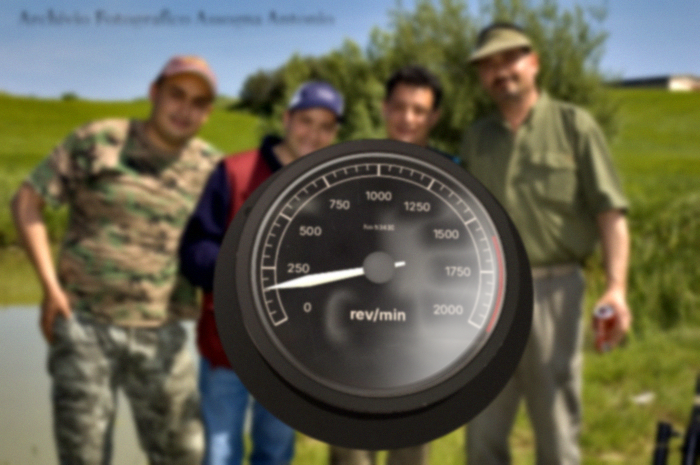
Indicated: 150,rpm
